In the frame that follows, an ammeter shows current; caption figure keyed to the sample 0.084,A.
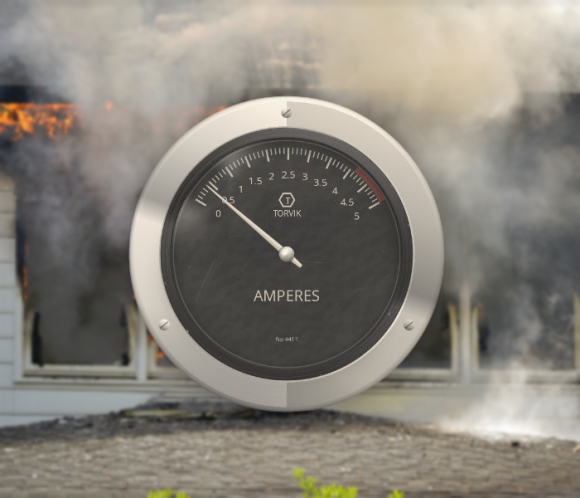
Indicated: 0.4,A
